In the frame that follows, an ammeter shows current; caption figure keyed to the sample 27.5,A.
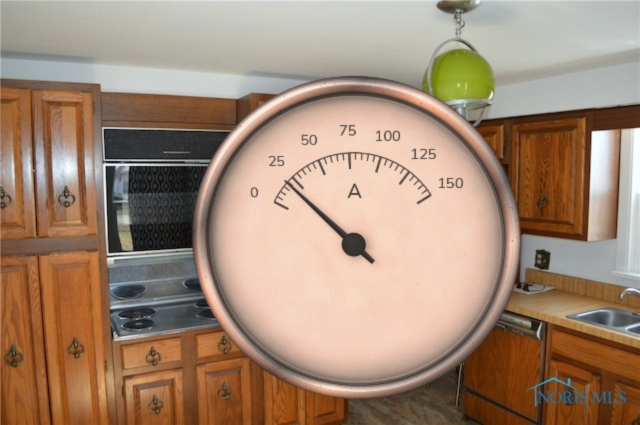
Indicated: 20,A
